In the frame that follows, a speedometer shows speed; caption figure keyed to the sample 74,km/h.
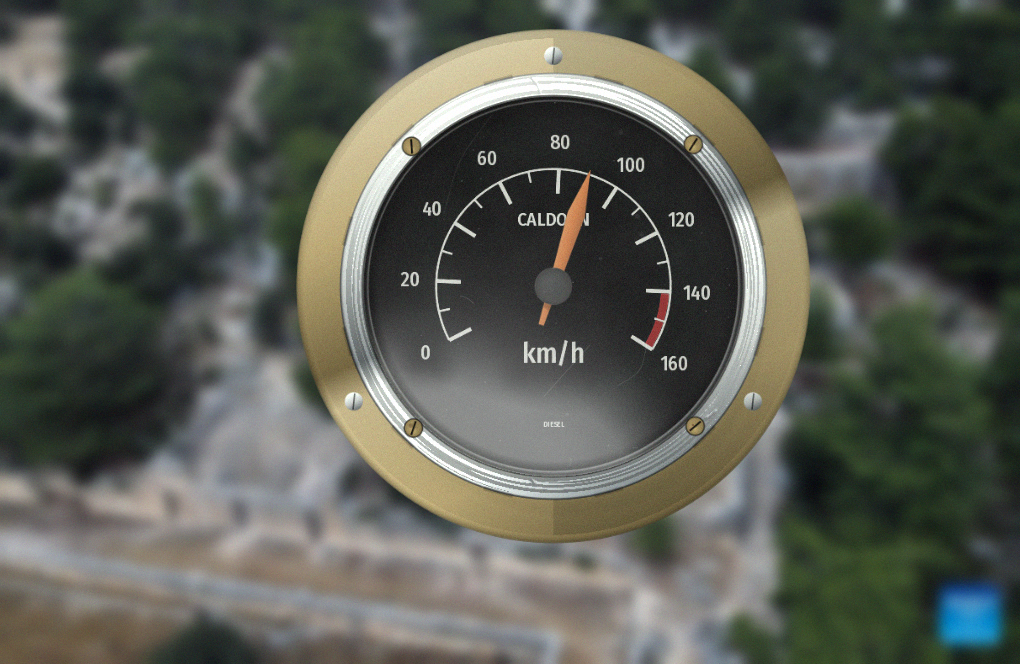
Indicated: 90,km/h
